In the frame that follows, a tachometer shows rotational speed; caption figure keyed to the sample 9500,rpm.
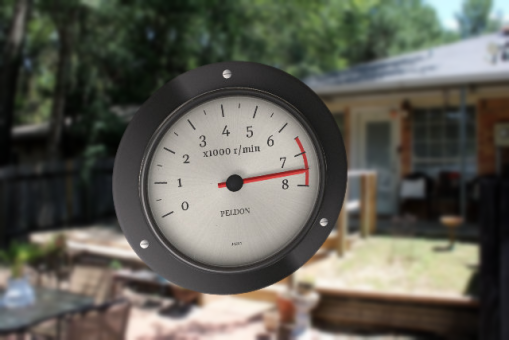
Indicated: 7500,rpm
